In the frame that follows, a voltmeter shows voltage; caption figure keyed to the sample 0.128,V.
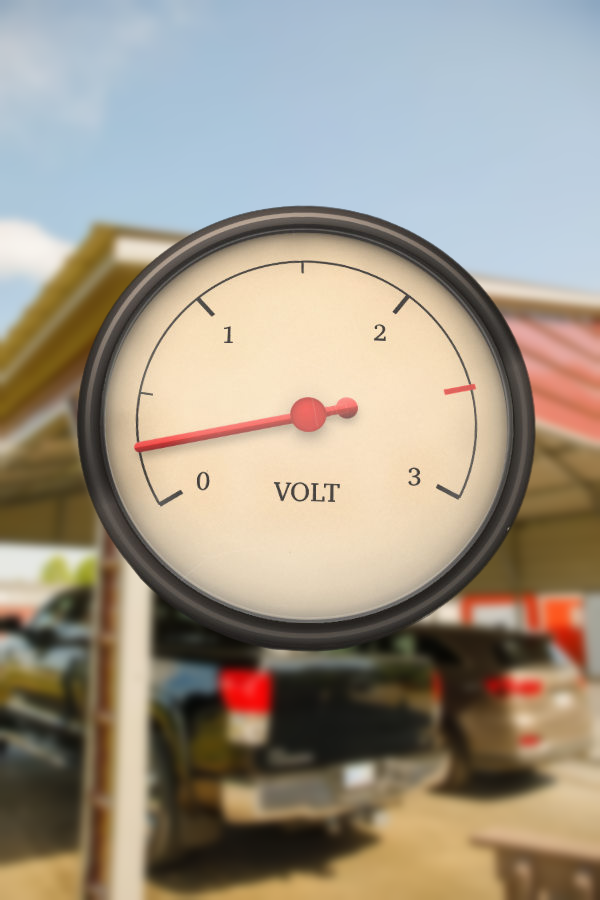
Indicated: 0.25,V
